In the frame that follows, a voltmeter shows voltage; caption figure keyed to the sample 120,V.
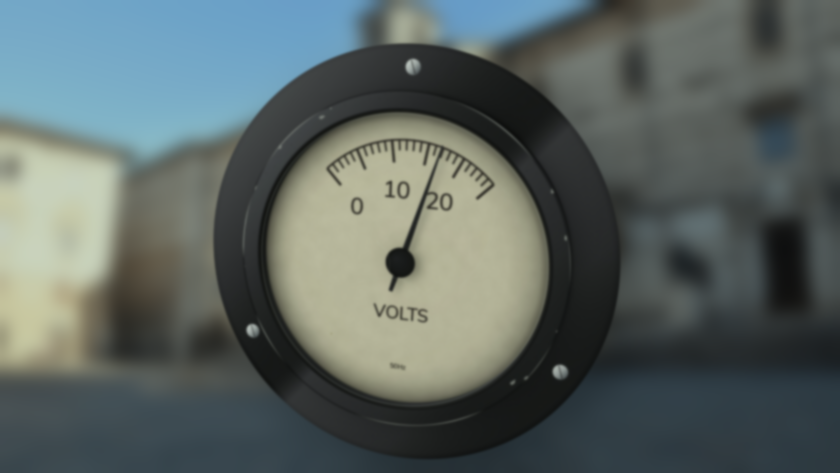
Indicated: 17,V
